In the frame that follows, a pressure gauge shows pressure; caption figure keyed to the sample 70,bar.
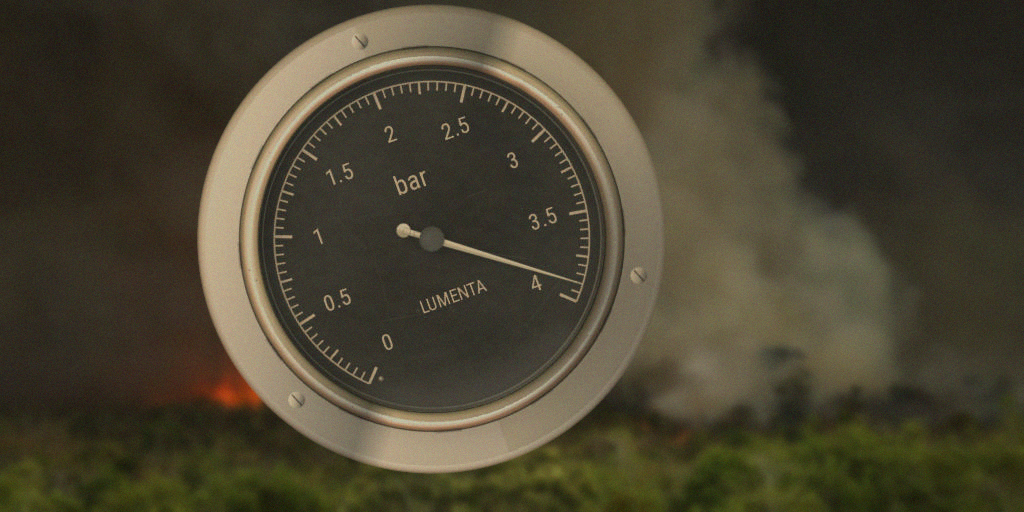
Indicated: 3.9,bar
